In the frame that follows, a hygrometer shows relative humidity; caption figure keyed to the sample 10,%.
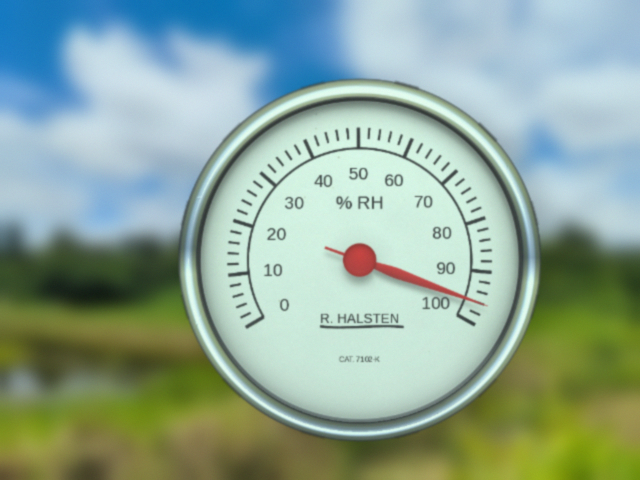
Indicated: 96,%
